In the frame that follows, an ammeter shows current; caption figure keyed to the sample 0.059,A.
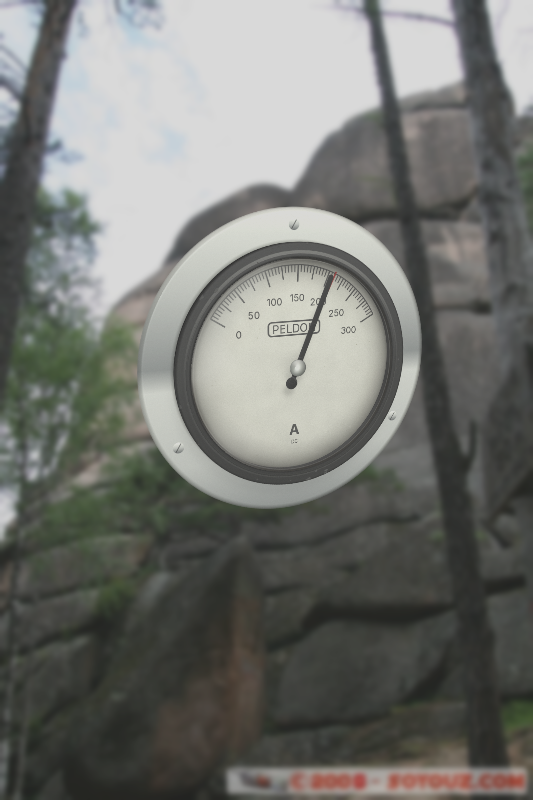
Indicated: 200,A
